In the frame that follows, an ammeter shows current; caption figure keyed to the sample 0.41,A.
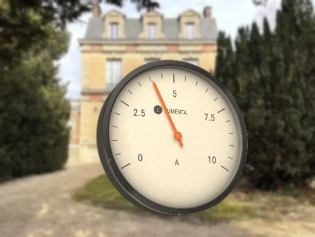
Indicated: 4,A
